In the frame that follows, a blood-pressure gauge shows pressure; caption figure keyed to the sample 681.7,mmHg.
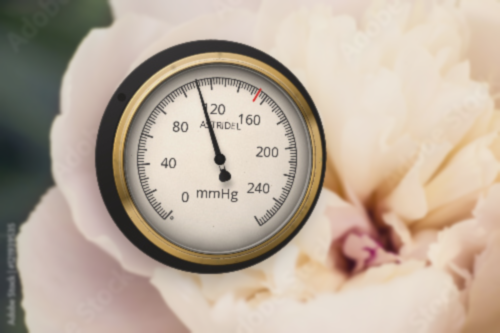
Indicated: 110,mmHg
